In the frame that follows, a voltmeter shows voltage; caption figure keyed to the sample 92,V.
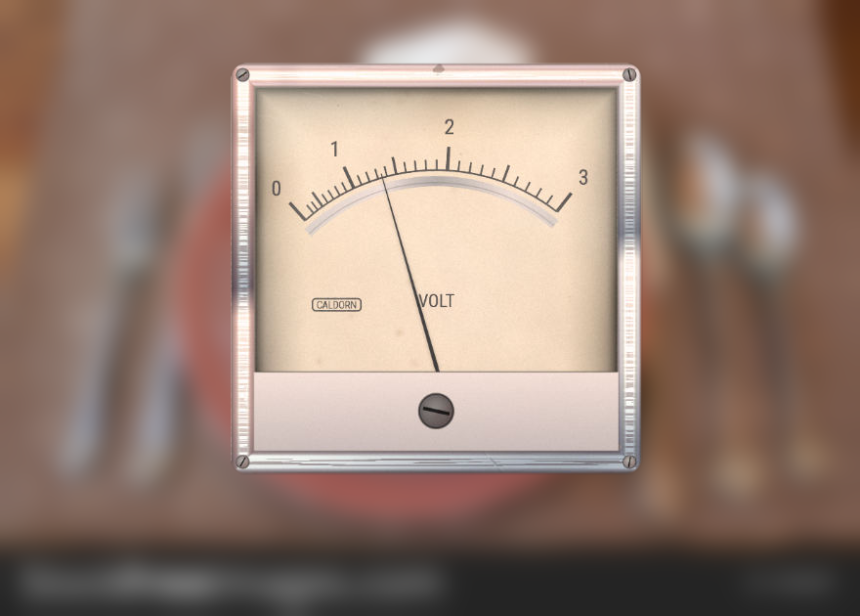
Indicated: 1.35,V
